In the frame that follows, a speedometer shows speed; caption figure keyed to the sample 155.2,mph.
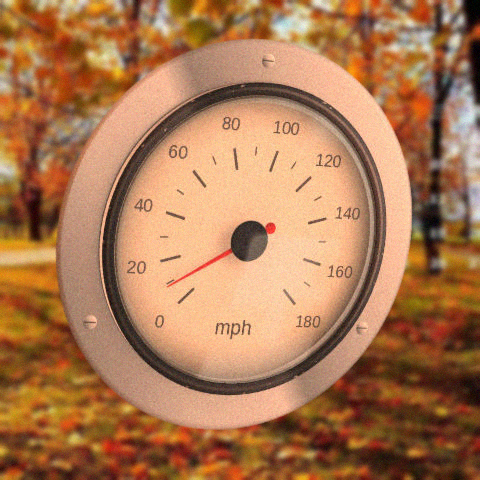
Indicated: 10,mph
